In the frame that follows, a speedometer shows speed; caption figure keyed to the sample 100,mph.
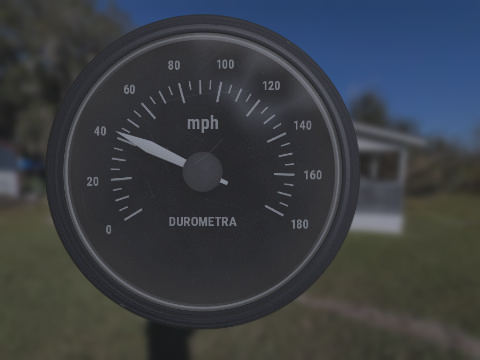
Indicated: 42.5,mph
